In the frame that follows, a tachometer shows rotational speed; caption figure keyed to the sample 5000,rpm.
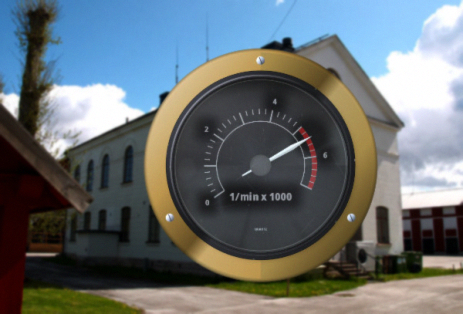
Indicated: 5400,rpm
